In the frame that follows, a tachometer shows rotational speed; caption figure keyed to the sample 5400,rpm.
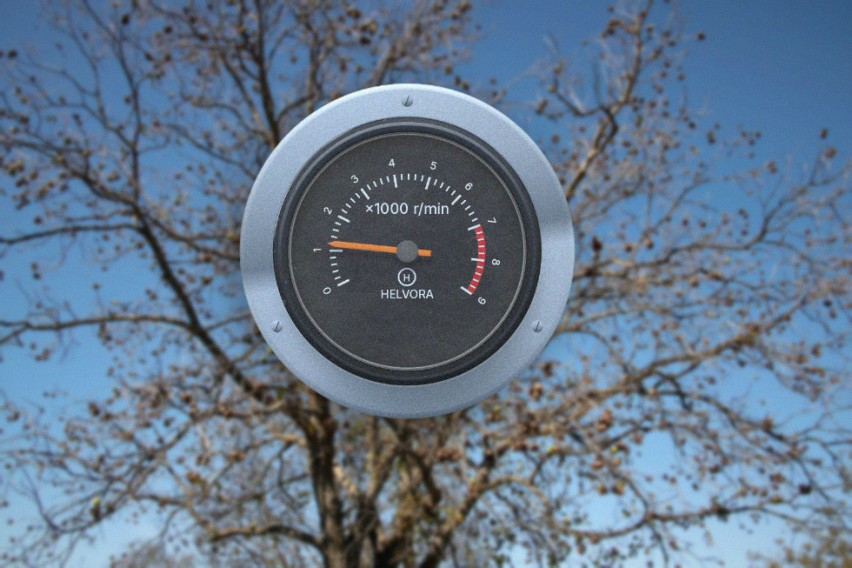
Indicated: 1200,rpm
